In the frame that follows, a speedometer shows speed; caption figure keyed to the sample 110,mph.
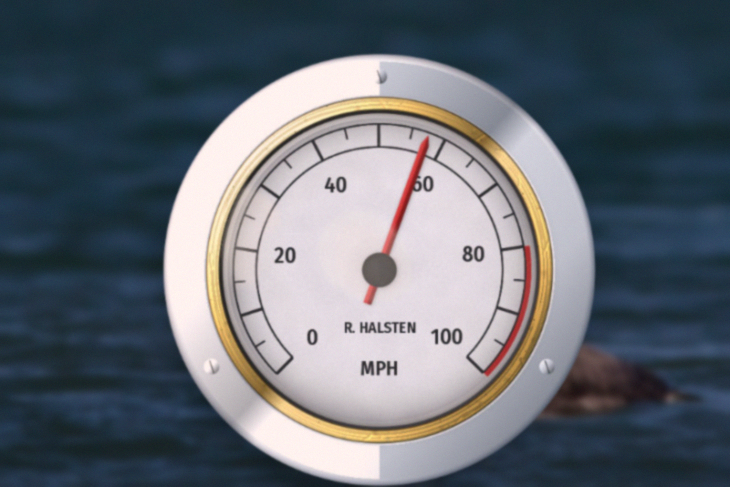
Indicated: 57.5,mph
